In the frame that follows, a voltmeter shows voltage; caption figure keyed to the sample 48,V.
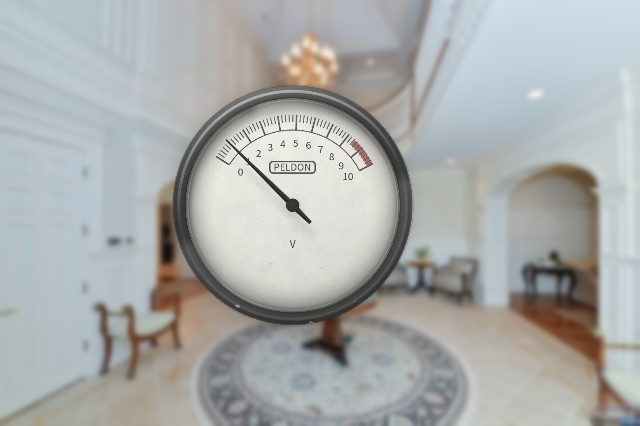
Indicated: 1,V
